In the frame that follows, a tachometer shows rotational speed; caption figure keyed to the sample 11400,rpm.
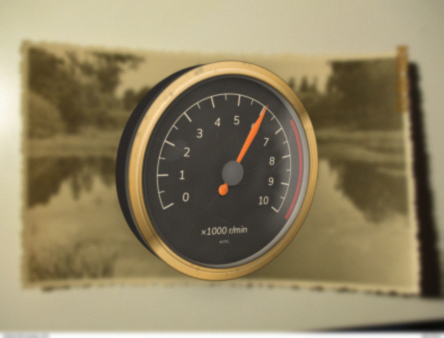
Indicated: 6000,rpm
